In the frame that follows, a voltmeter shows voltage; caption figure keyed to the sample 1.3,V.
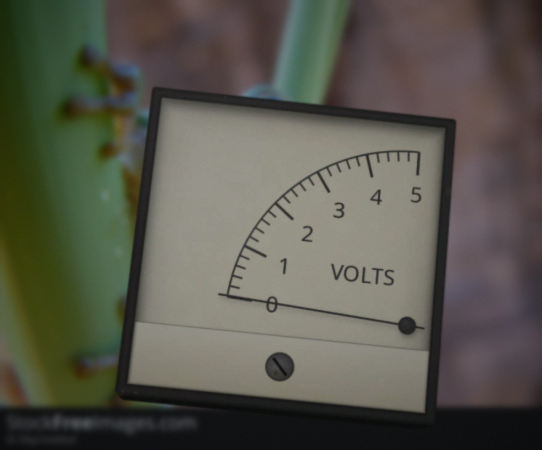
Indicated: 0,V
